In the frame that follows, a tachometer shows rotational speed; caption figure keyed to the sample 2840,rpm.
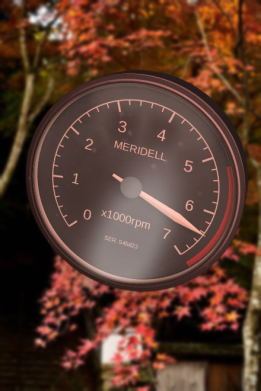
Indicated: 6400,rpm
